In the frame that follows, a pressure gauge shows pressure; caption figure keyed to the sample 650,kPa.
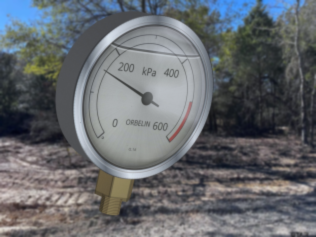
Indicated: 150,kPa
